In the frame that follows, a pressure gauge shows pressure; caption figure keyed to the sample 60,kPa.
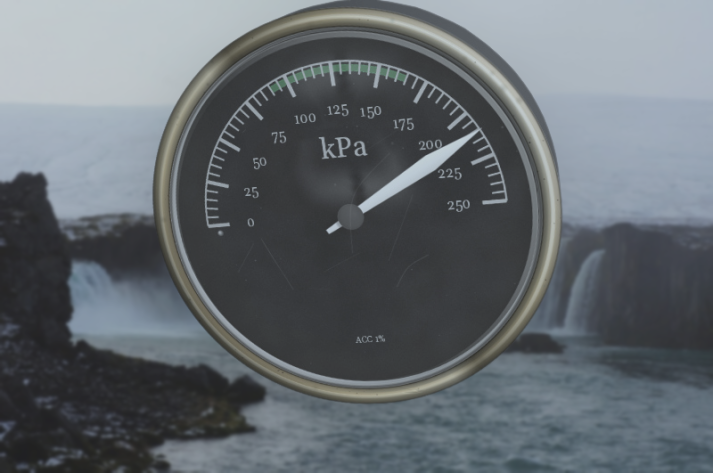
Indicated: 210,kPa
